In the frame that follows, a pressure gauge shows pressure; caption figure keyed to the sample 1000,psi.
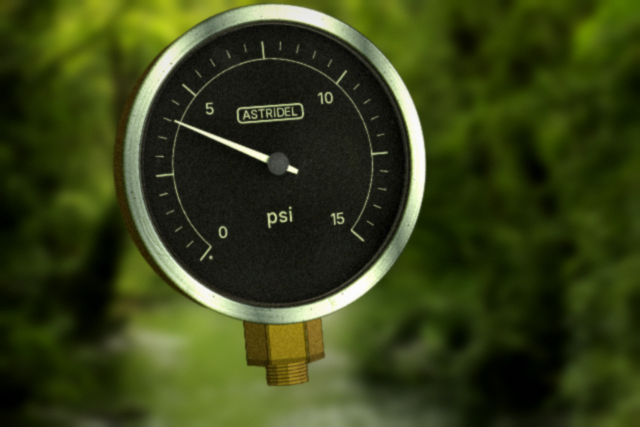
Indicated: 4,psi
